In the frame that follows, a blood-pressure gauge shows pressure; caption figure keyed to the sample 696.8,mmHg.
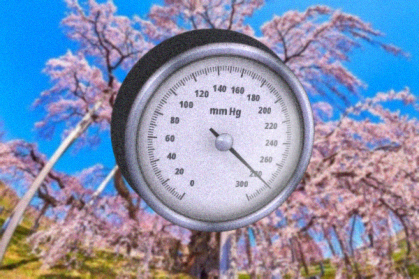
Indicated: 280,mmHg
